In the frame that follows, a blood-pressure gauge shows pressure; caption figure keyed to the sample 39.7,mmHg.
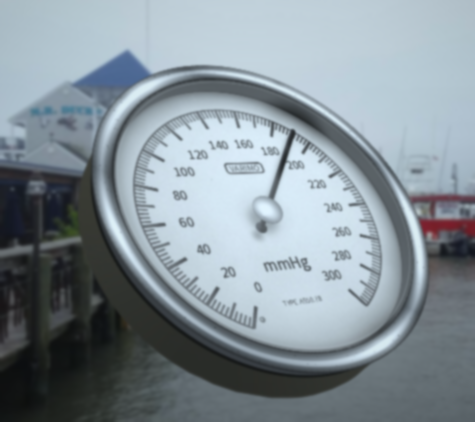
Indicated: 190,mmHg
